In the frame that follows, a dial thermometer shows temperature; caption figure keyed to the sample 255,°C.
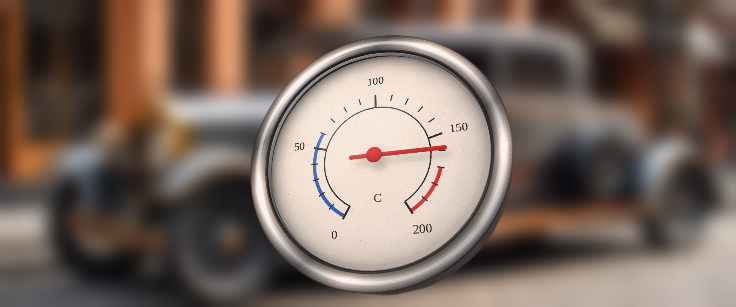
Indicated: 160,°C
